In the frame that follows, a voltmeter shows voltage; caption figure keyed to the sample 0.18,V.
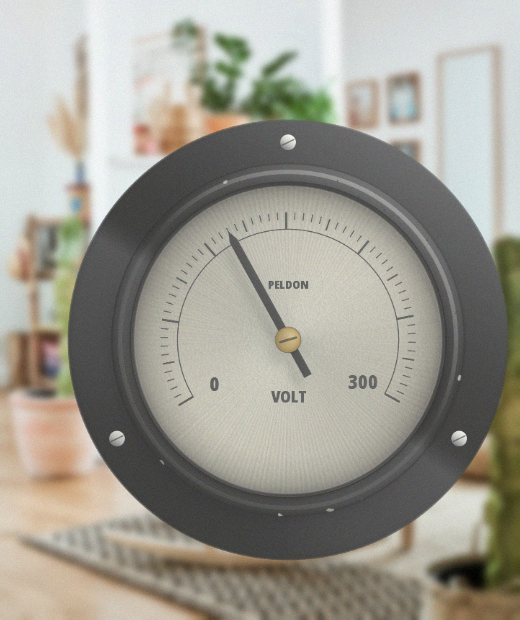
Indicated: 115,V
